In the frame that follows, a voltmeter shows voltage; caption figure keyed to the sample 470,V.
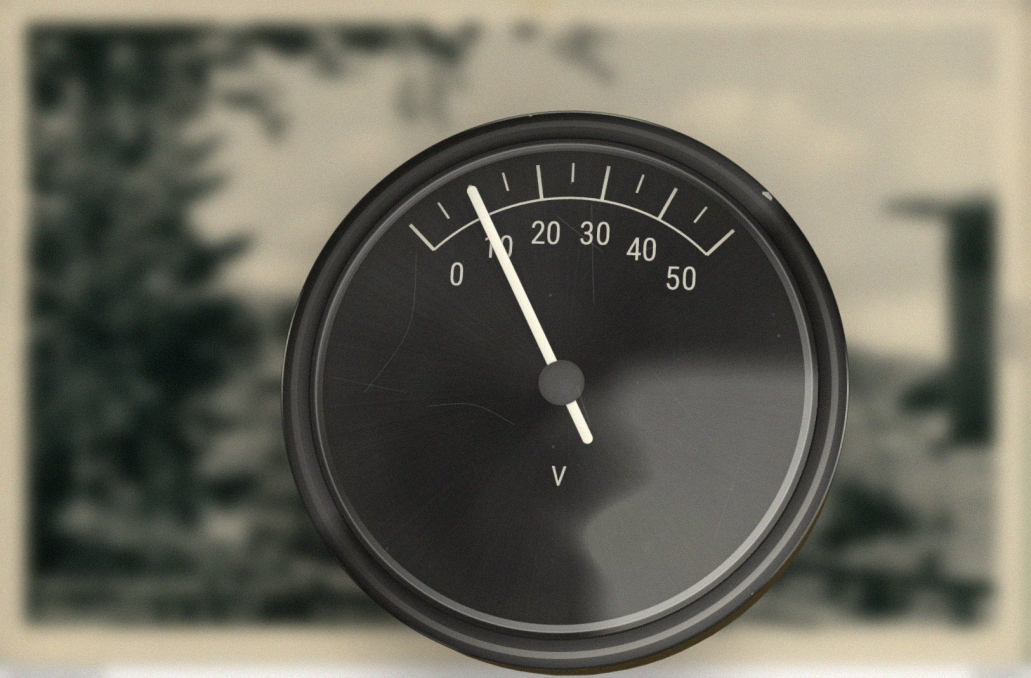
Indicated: 10,V
